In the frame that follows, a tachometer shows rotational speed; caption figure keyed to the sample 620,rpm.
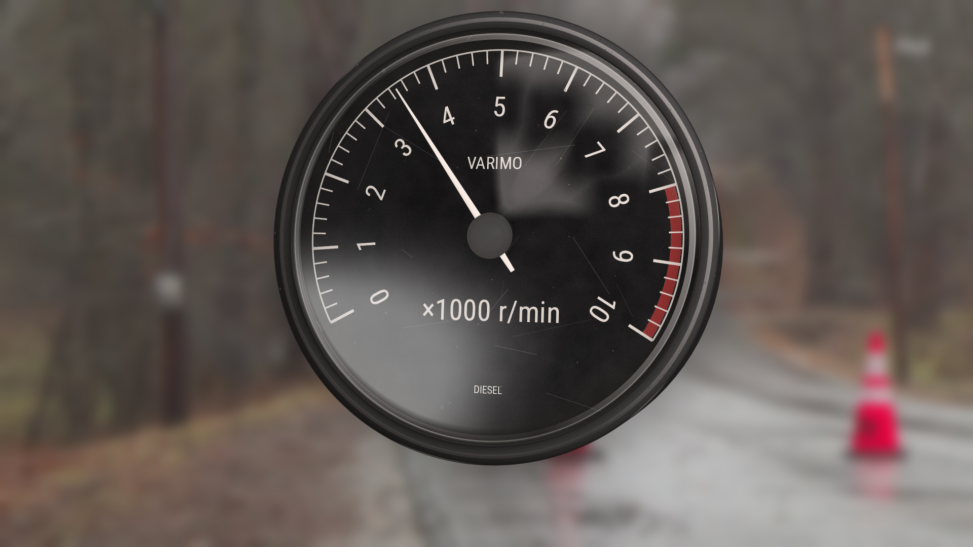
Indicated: 3500,rpm
